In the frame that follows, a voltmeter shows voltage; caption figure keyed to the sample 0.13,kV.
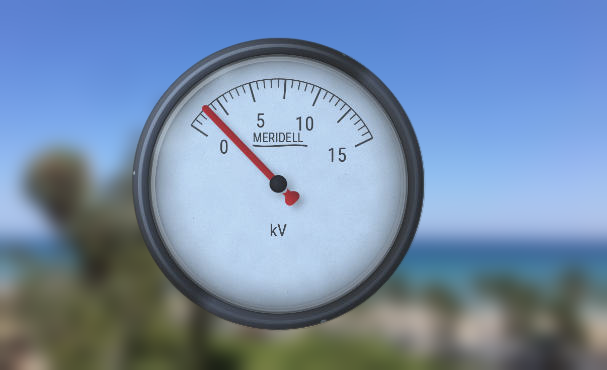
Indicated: 1.5,kV
